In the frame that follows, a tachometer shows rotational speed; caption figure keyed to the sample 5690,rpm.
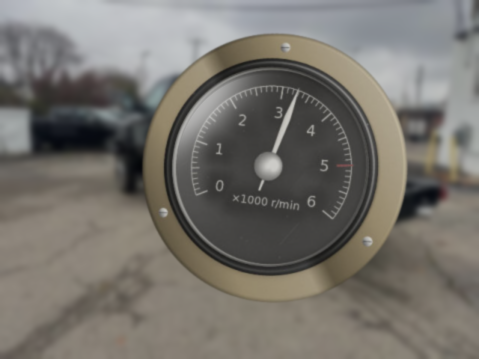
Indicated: 3300,rpm
